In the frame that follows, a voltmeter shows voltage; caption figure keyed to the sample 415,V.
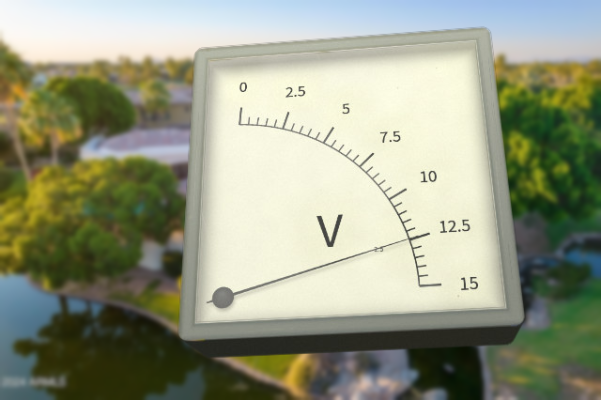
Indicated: 12.5,V
